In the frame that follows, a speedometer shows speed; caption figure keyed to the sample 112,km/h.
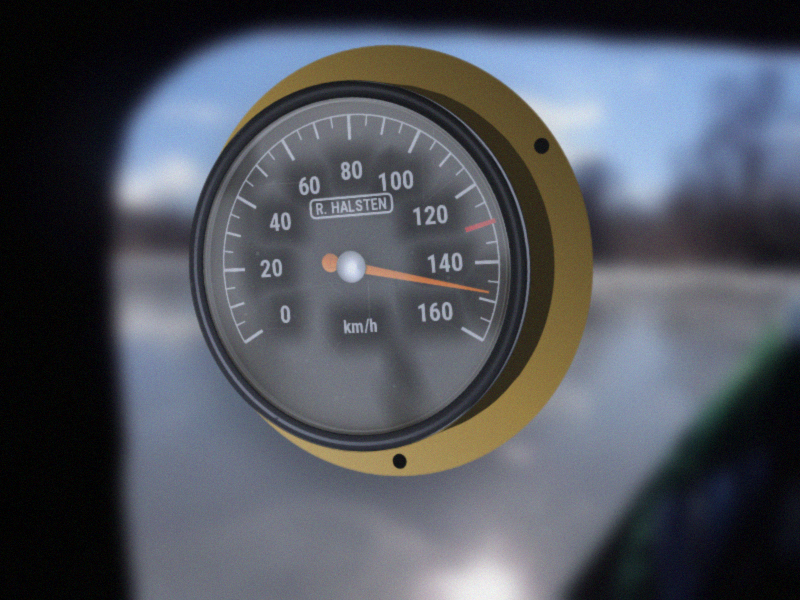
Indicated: 147.5,km/h
